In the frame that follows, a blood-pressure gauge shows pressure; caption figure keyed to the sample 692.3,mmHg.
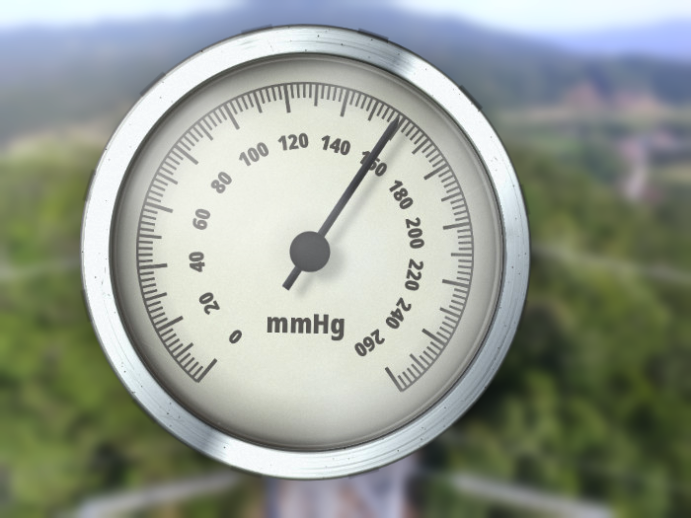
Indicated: 158,mmHg
